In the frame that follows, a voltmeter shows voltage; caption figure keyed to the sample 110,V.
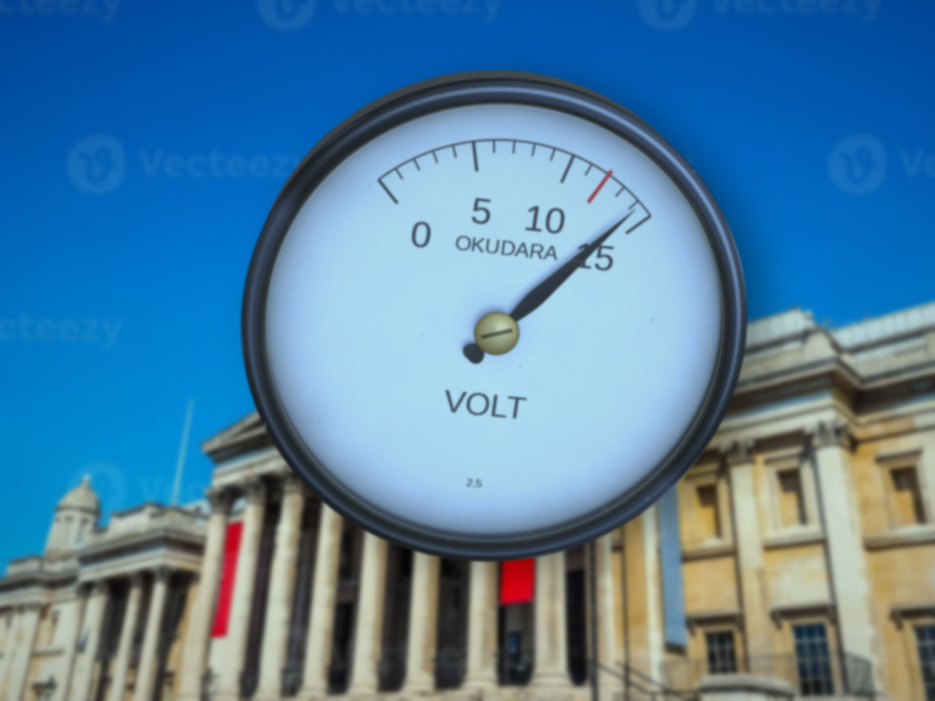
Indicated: 14,V
